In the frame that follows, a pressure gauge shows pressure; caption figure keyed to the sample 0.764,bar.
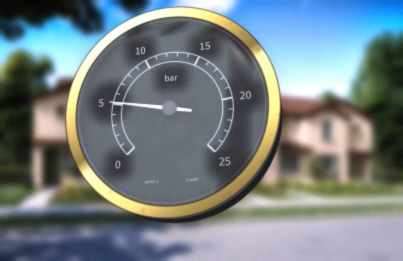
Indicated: 5,bar
